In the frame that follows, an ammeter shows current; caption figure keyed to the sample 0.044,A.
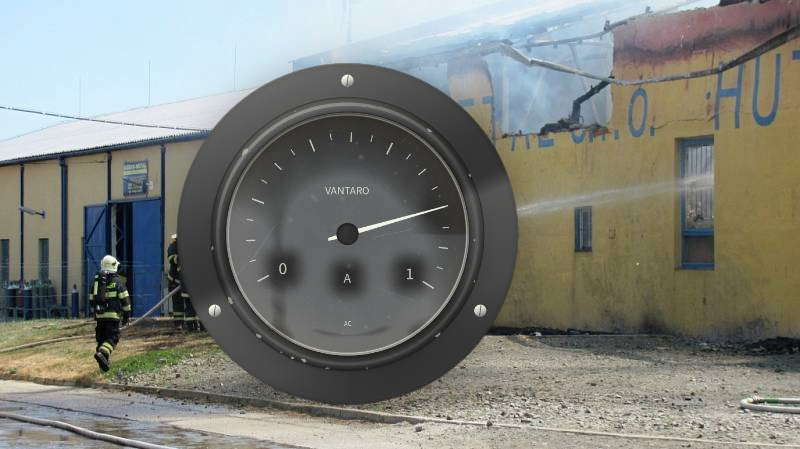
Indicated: 0.8,A
